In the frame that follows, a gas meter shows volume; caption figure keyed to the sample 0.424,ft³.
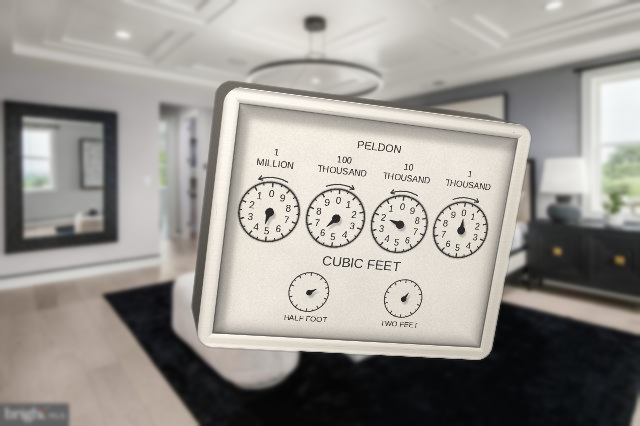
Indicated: 462000,ft³
